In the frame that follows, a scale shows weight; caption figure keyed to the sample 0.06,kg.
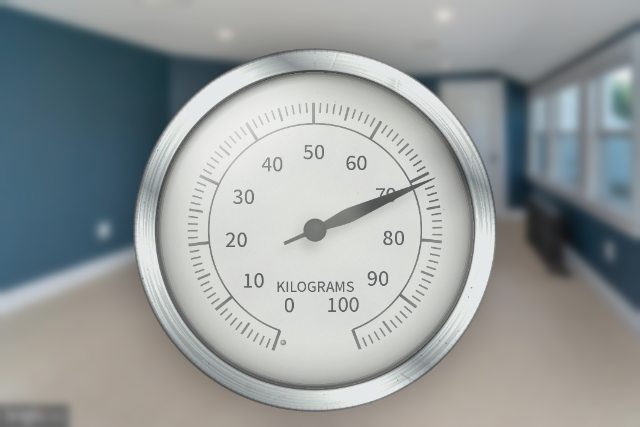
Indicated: 71,kg
